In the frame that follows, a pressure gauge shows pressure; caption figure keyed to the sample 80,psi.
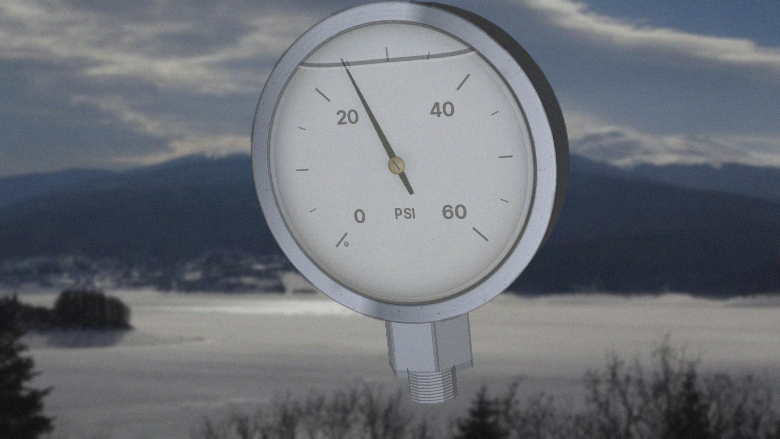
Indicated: 25,psi
